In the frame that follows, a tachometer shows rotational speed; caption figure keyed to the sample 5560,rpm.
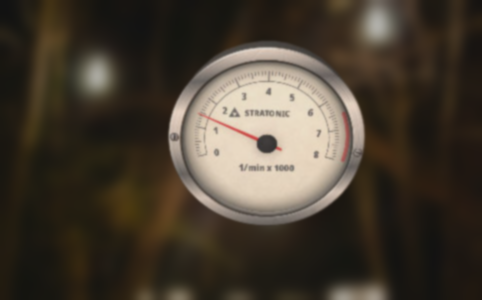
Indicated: 1500,rpm
